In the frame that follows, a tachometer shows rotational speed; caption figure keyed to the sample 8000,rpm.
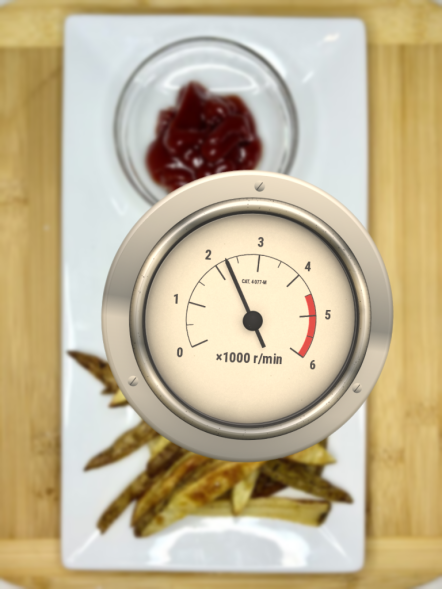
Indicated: 2250,rpm
